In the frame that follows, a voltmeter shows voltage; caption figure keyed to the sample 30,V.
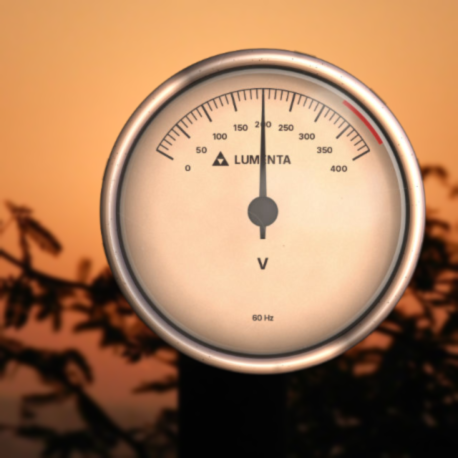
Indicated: 200,V
